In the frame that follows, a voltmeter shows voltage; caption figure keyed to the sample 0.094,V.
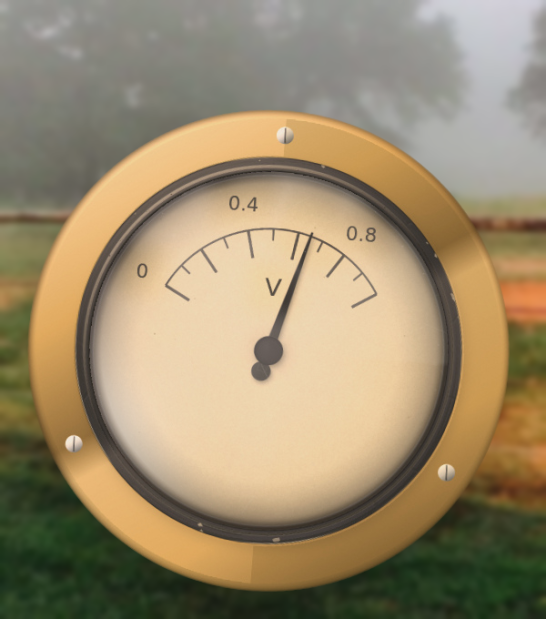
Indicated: 0.65,V
